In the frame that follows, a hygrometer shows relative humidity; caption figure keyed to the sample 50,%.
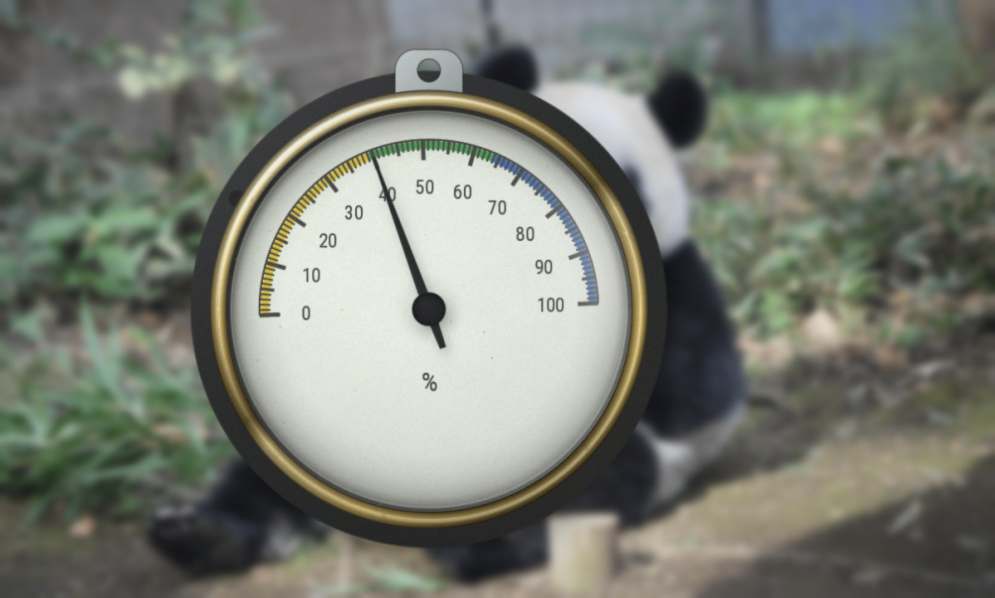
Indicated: 40,%
